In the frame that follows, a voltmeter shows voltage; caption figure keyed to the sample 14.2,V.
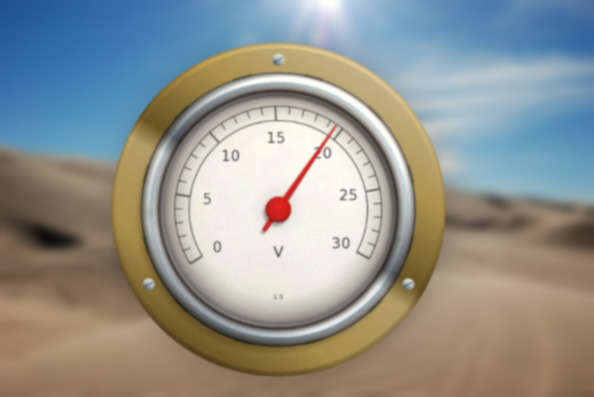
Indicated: 19.5,V
